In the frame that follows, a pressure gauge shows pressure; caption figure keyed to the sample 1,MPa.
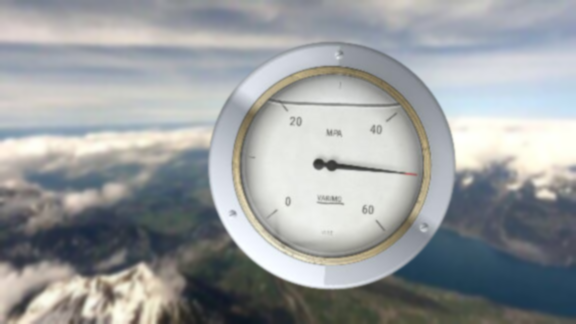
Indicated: 50,MPa
